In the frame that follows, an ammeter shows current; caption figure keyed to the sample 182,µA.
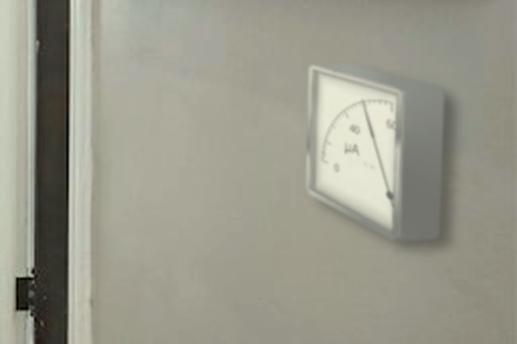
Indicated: 50,µA
